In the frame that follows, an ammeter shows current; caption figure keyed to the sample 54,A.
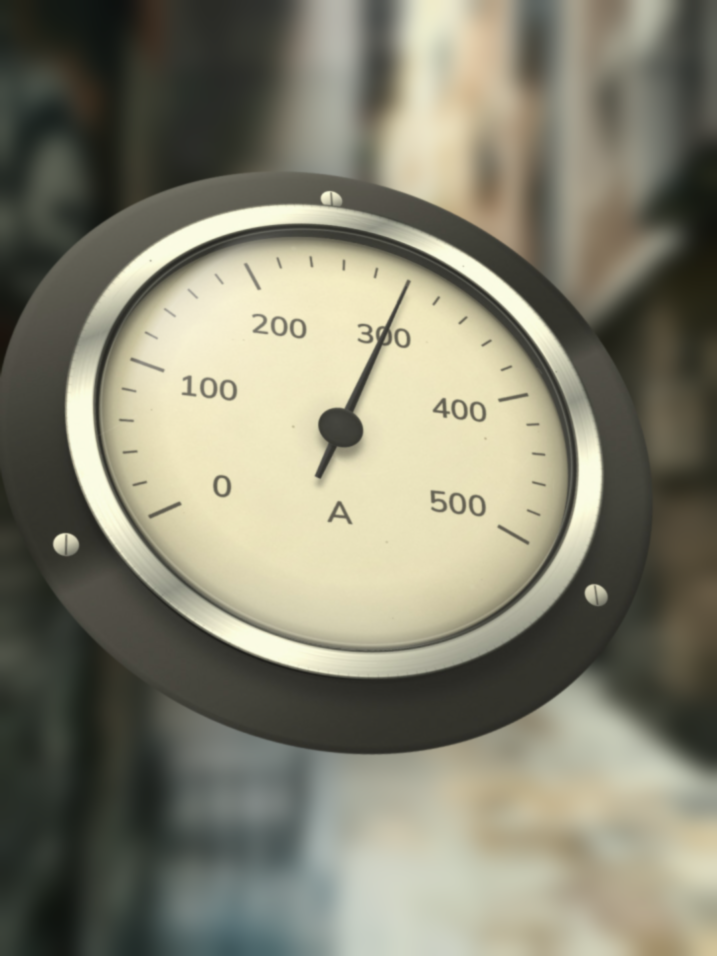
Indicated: 300,A
